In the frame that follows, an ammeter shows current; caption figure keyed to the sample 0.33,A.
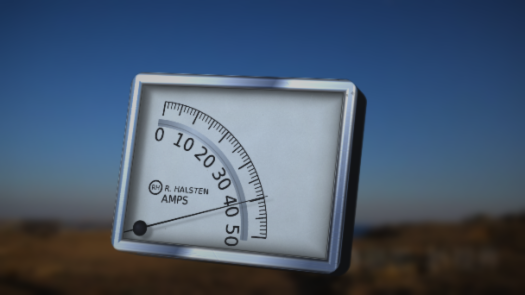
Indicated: 40,A
